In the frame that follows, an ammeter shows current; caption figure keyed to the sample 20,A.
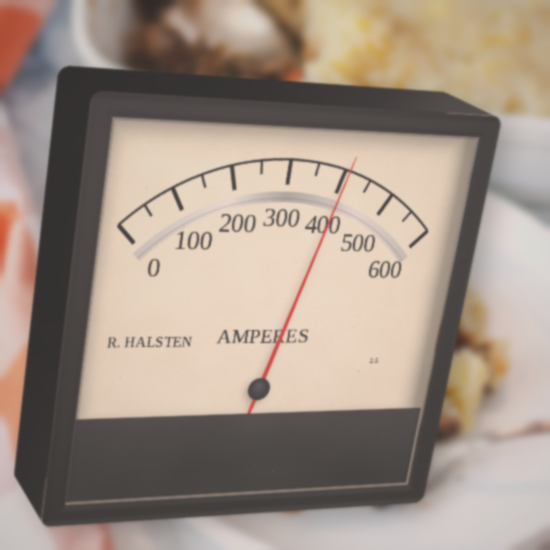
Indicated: 400,A
